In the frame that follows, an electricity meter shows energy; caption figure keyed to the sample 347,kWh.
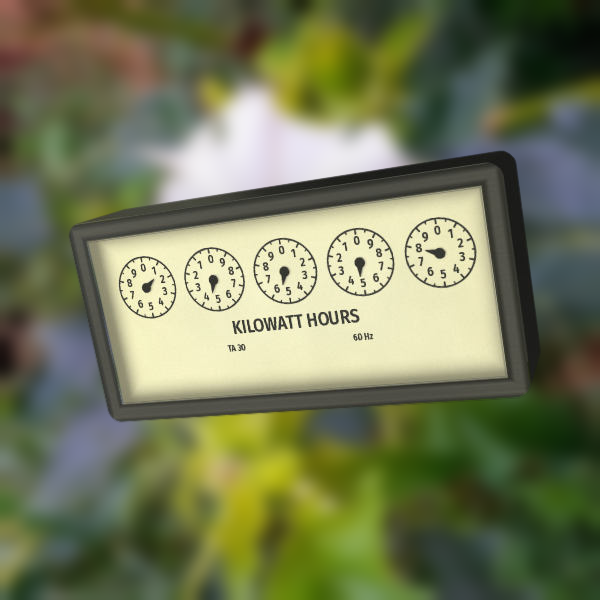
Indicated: 14548,kWh
